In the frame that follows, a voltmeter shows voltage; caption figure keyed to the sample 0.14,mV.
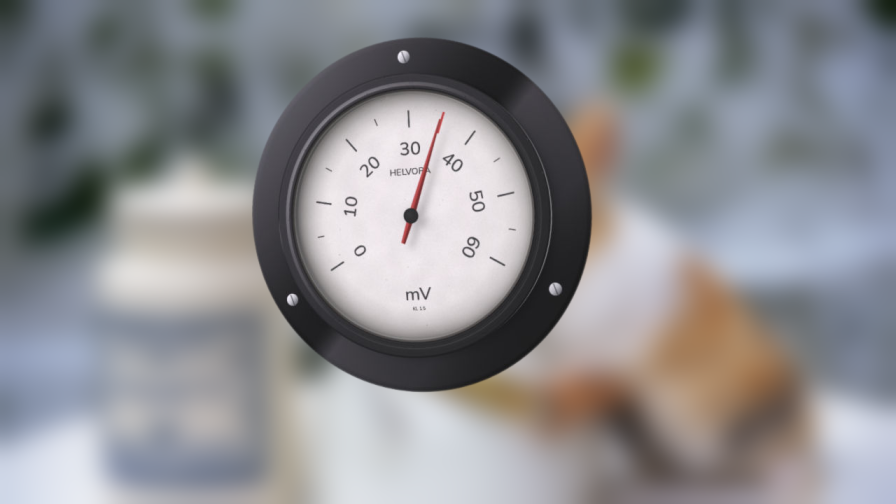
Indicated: 35,mV
